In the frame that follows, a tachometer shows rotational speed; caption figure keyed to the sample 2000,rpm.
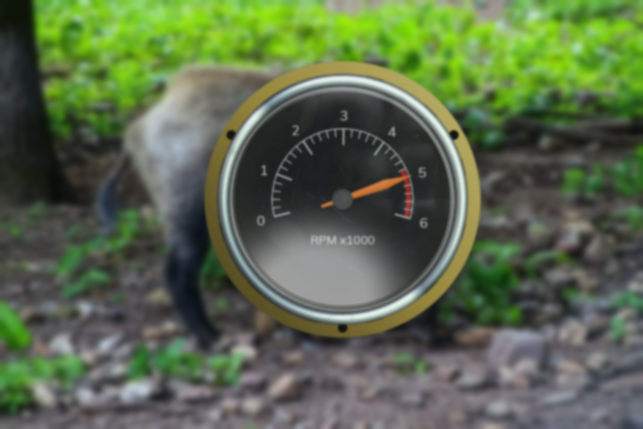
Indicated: 5000,rpm
